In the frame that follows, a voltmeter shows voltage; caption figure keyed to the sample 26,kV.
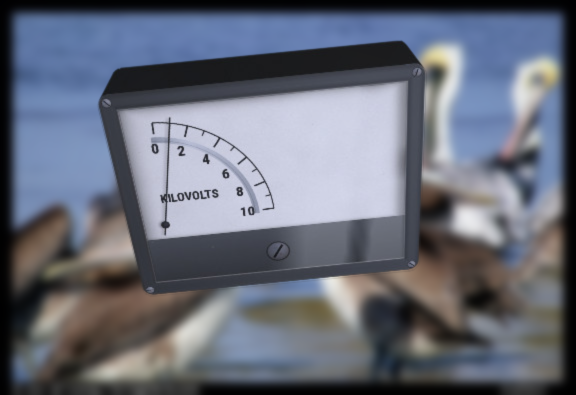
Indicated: 1,kV
